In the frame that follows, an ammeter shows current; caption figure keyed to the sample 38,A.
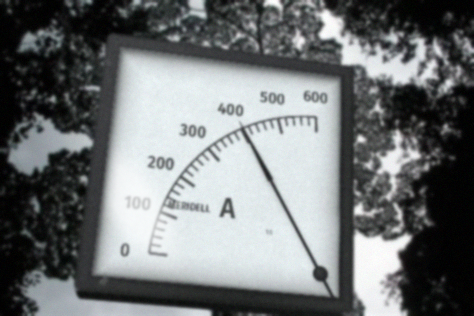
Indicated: 400,A
